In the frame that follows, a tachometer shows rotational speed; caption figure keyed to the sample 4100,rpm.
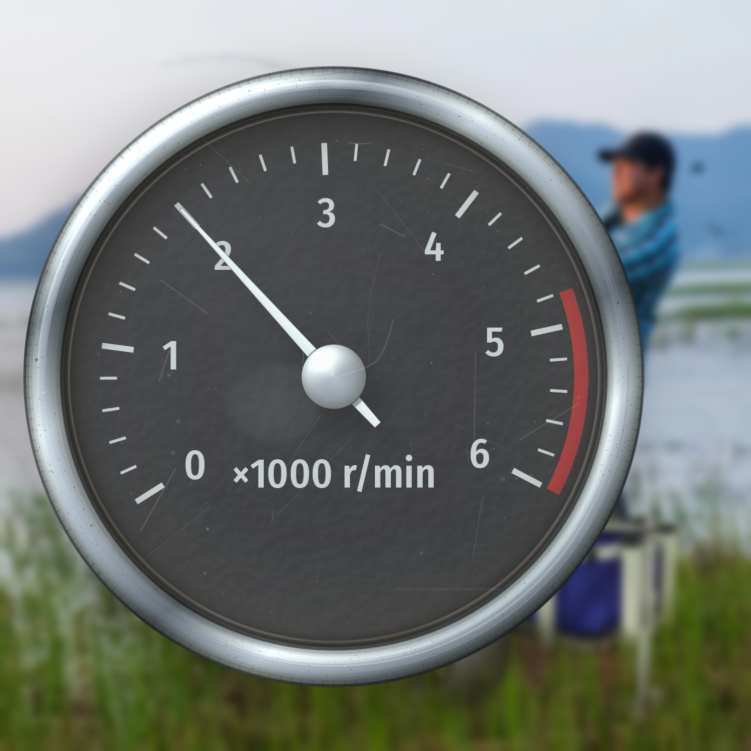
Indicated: 2000,rpm
